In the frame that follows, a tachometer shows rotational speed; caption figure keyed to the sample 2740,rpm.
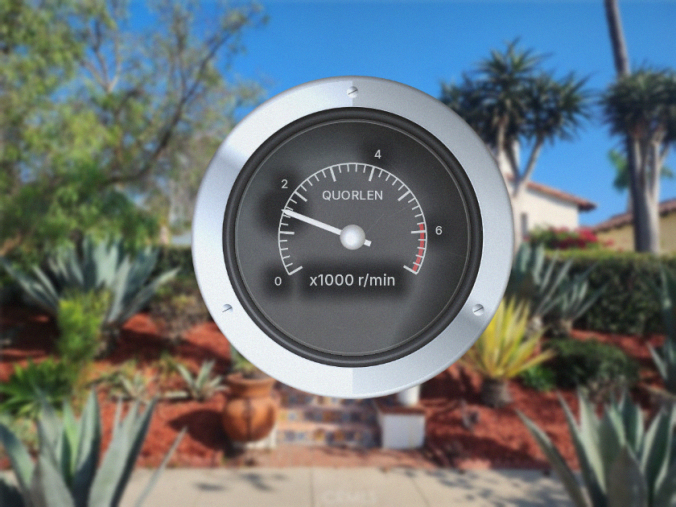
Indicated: 1500,rpm
